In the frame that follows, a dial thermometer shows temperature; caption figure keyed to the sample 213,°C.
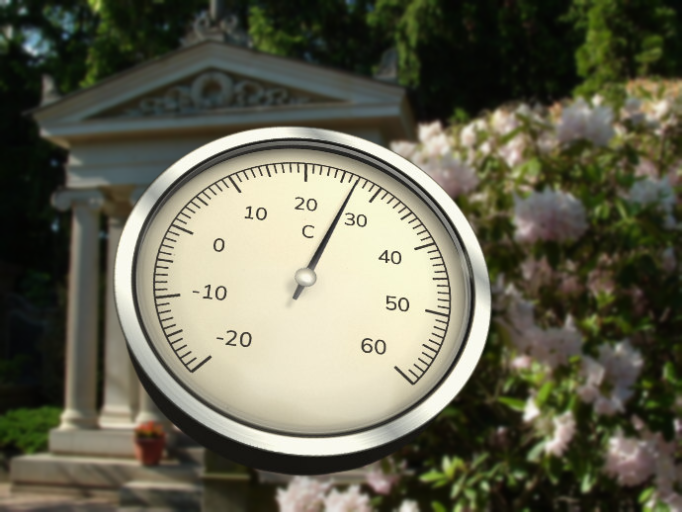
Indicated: 27,°C
